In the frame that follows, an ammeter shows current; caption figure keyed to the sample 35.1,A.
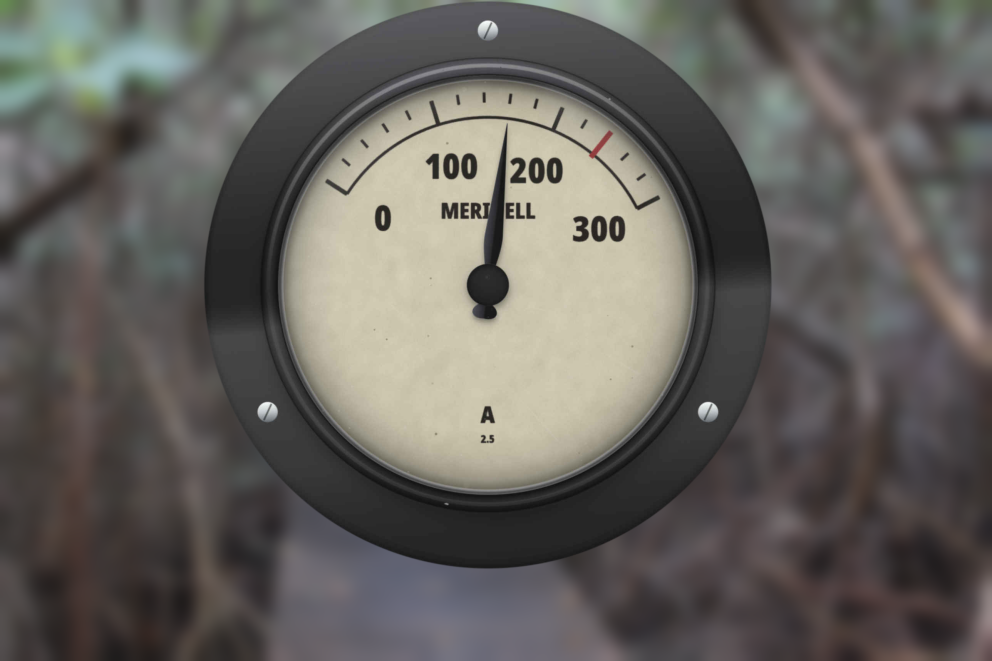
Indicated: 160,A
